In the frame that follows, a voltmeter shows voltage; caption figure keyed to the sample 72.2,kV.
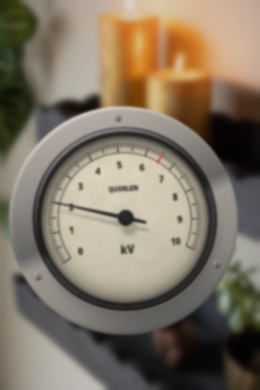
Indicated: 2,kV
